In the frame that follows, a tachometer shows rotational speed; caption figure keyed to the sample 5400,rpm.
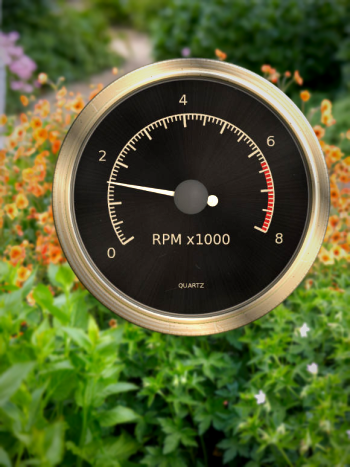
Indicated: 1500,rpm
